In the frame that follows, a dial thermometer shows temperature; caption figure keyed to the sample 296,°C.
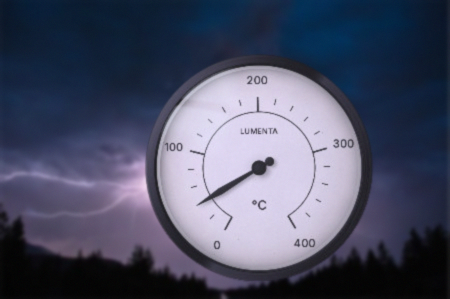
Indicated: 40,°C
